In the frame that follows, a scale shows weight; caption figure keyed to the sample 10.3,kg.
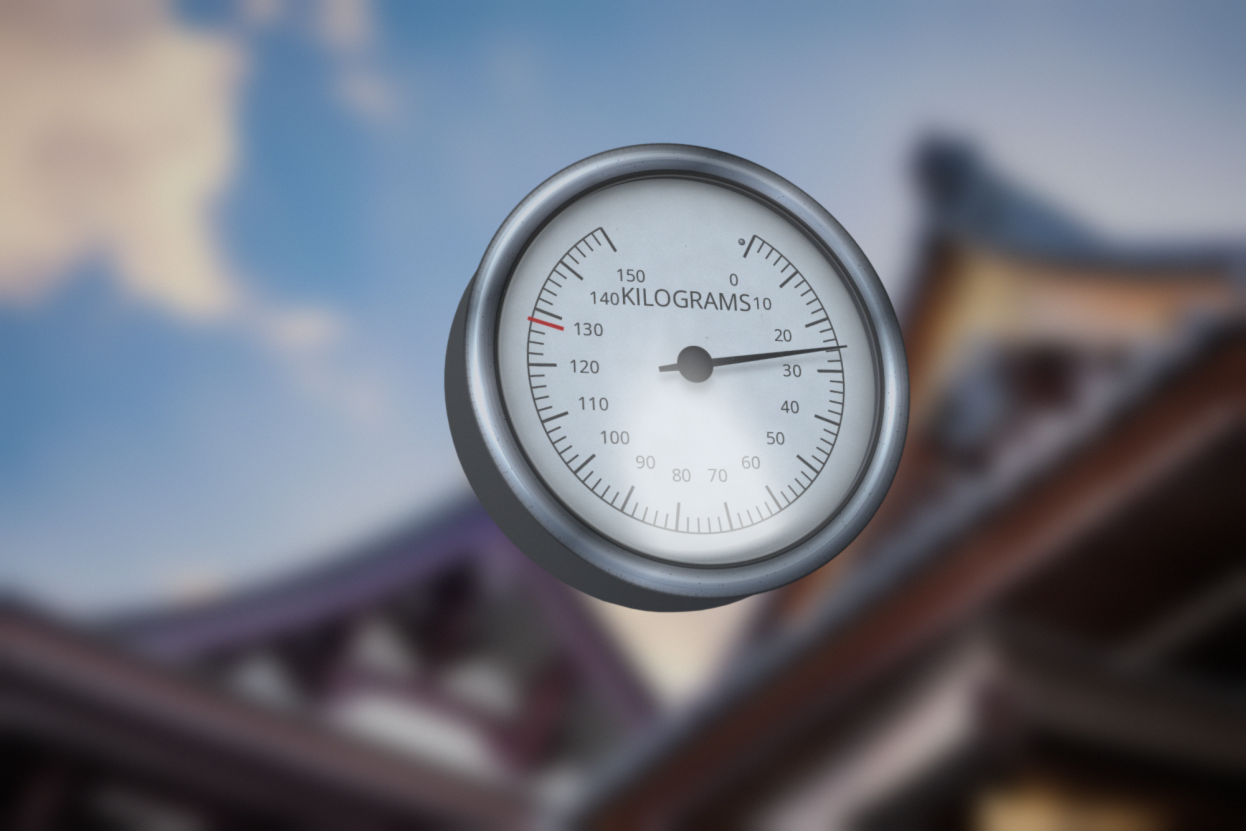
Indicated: 26,kg
